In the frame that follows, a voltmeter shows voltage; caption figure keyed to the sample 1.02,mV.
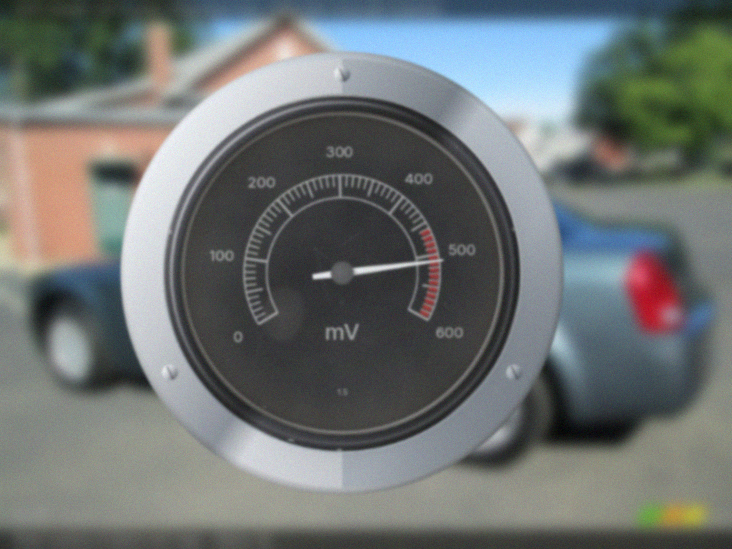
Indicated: 510,mV
